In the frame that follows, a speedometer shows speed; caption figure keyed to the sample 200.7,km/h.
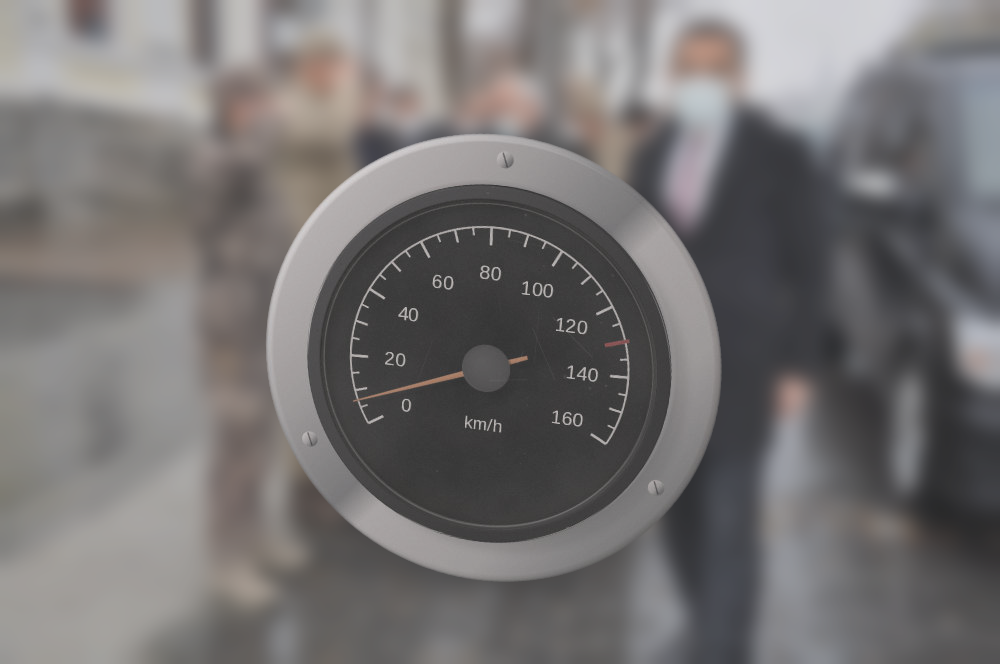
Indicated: 7.5,km/h
